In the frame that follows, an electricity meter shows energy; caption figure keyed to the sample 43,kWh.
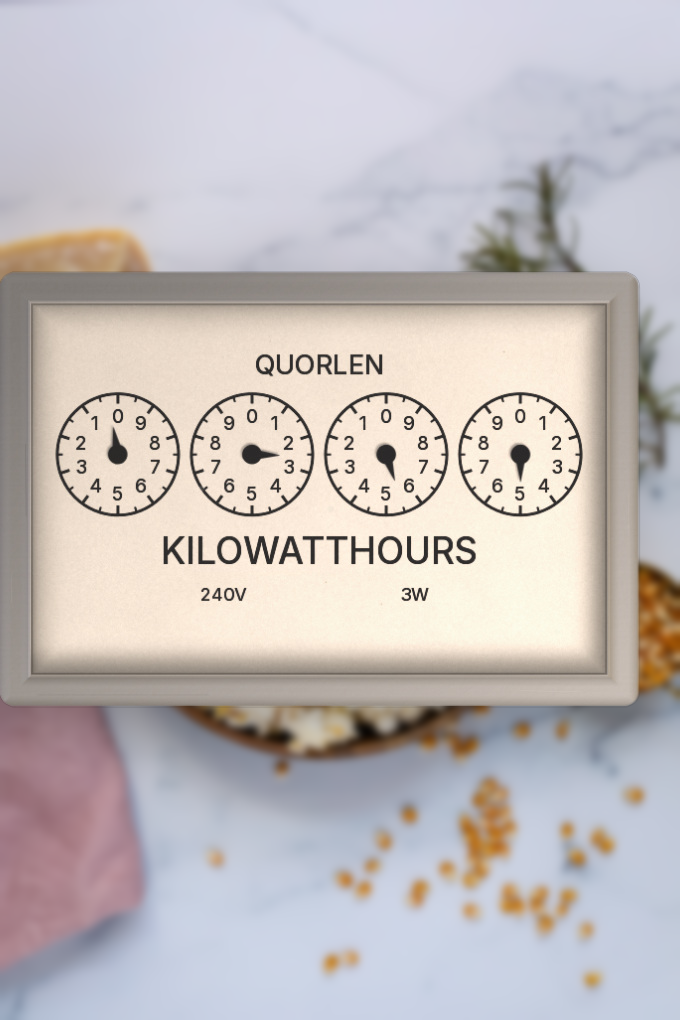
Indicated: 255,kWh
